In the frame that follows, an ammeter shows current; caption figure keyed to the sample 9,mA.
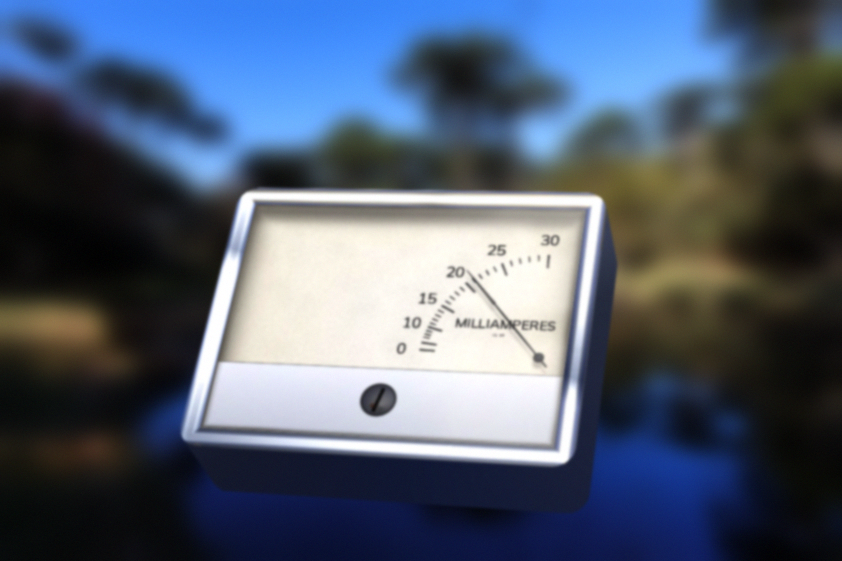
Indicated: 21,mA
